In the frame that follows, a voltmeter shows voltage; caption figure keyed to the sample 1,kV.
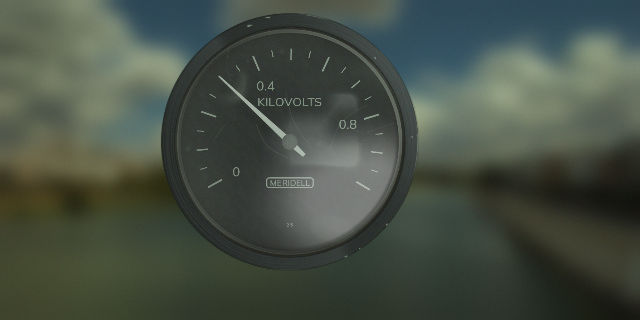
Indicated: 0.3,kV
